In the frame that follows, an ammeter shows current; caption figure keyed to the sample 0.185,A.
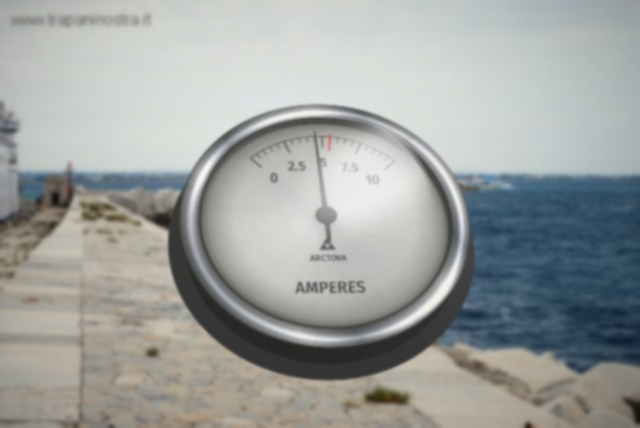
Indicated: 4.5,A
